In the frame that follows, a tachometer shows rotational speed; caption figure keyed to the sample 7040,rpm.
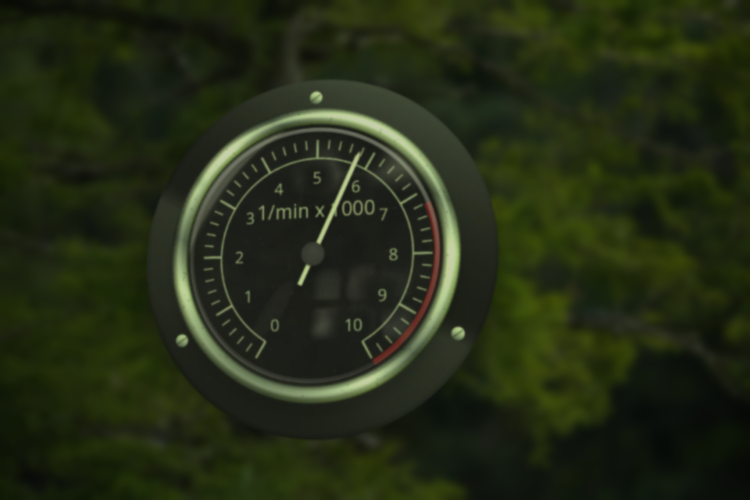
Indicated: 5800,rpm
